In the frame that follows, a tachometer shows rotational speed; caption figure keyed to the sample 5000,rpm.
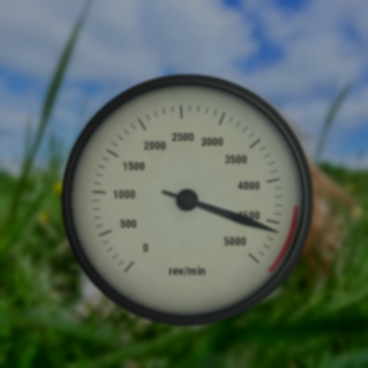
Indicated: 4600,rpm
